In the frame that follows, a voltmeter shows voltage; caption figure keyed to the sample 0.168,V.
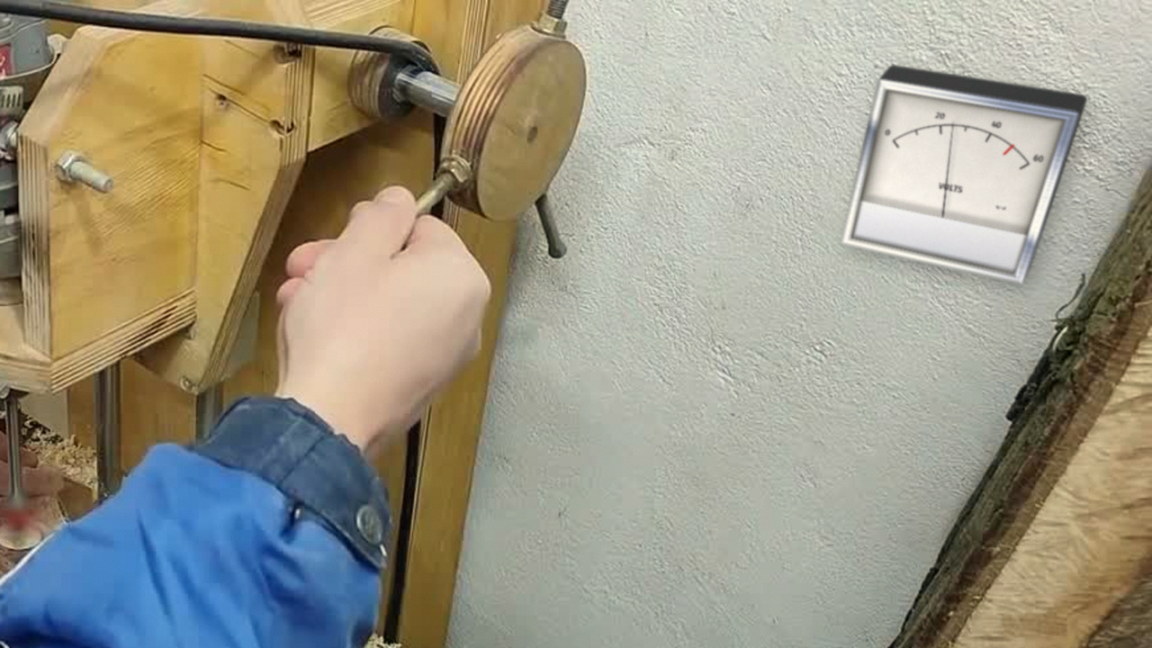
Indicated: 25,V
